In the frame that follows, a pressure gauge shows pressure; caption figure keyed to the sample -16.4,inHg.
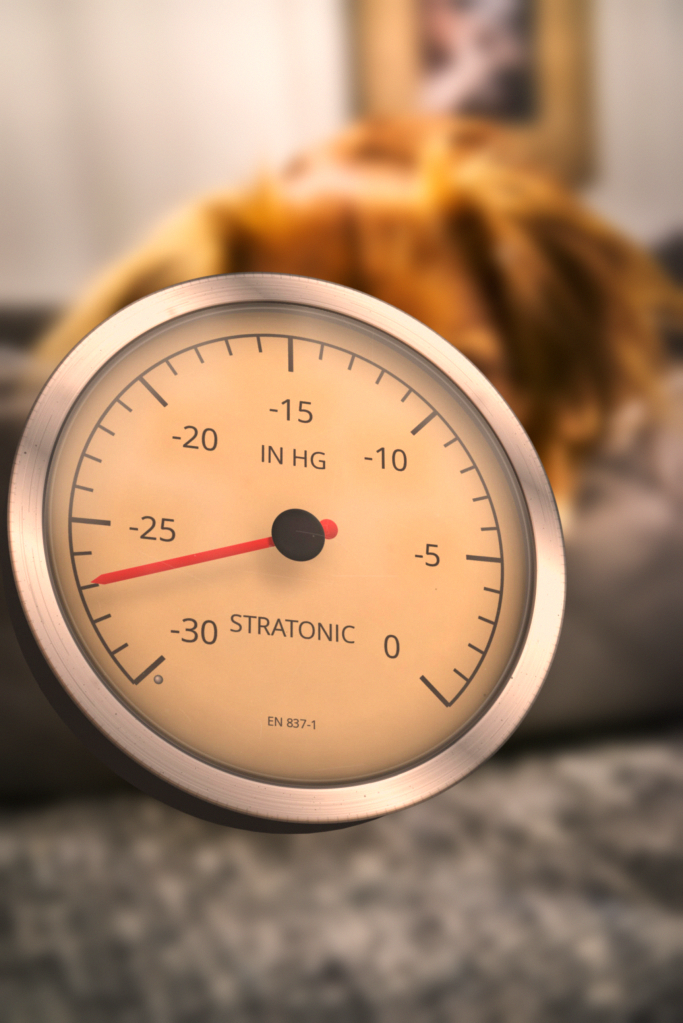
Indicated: -27,inHg
